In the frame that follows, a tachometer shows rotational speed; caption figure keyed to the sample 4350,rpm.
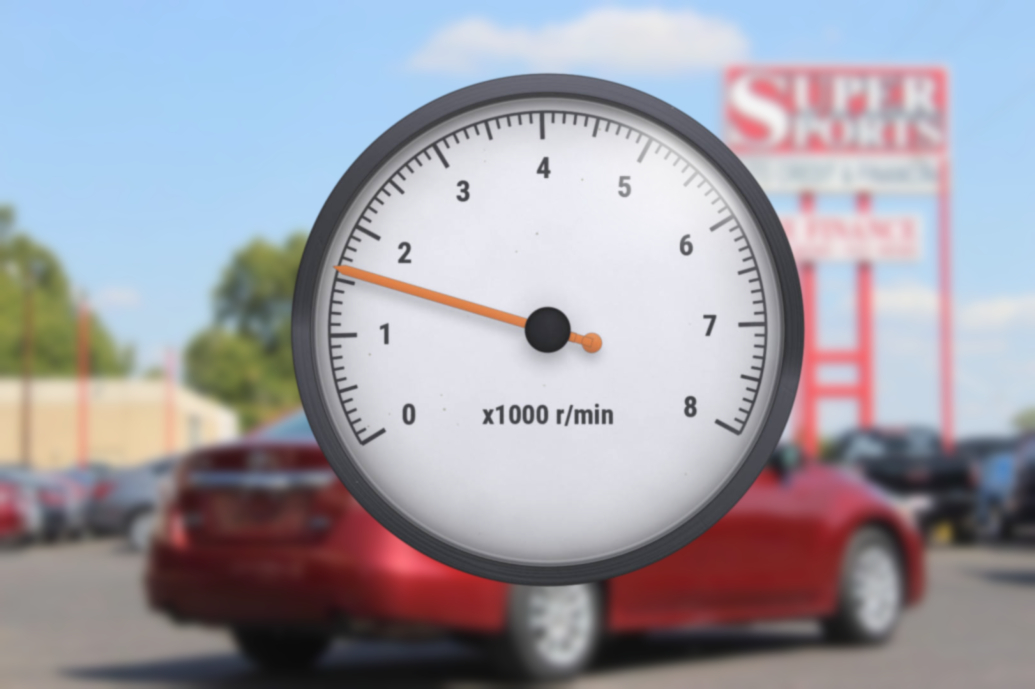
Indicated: 1600,rpm
